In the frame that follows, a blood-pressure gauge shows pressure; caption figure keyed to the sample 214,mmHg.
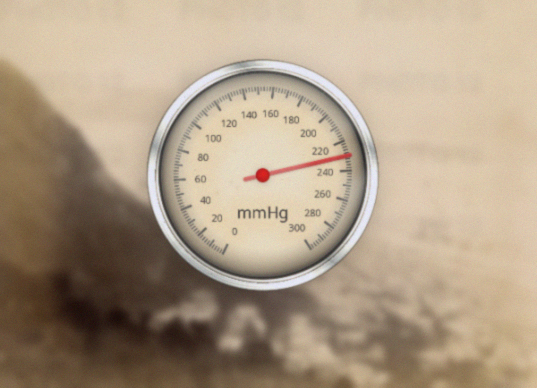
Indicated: 230,mmHg
